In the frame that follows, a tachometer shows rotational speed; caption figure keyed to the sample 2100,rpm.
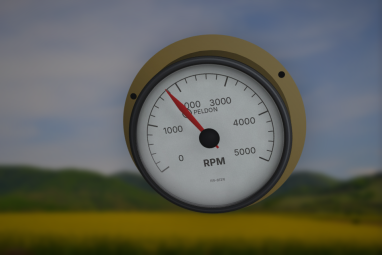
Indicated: 1800,rpm
